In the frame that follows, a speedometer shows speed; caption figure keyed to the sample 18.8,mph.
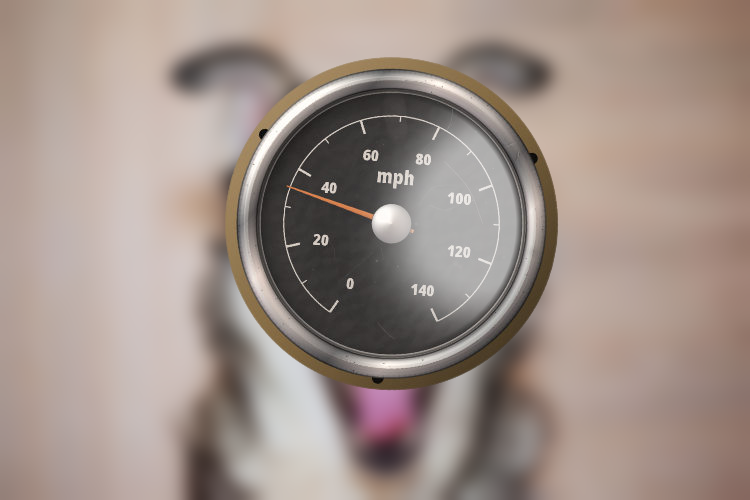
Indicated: 35,mph
